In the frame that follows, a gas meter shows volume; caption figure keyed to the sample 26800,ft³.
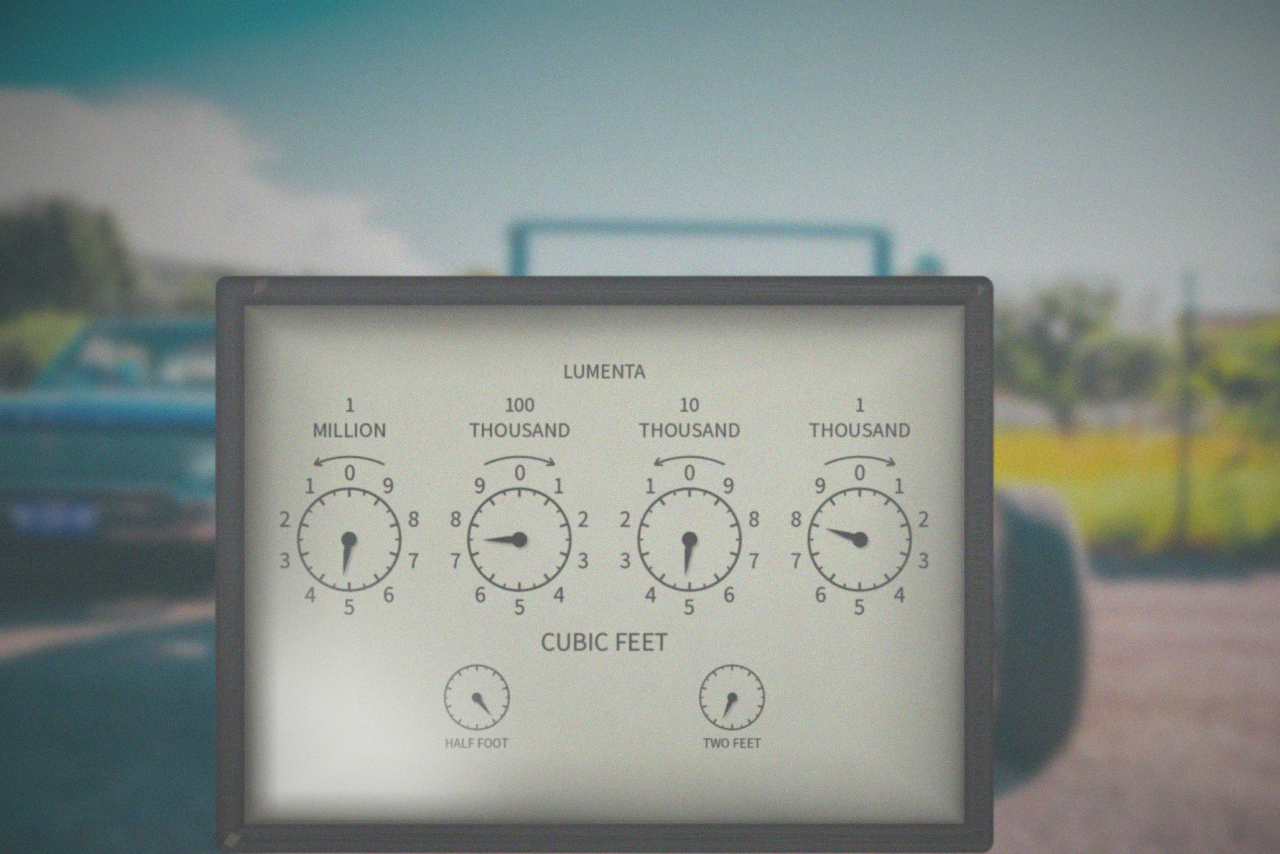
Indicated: 474800,ft³
